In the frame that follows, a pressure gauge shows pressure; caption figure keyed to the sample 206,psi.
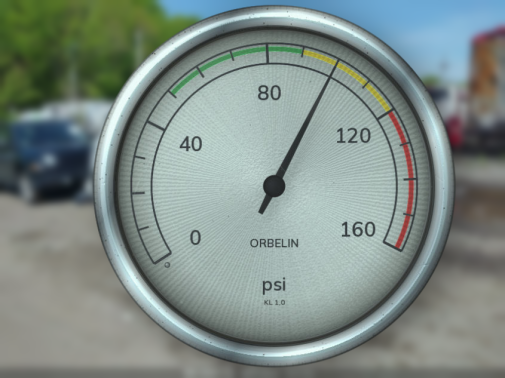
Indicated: 100,psi
